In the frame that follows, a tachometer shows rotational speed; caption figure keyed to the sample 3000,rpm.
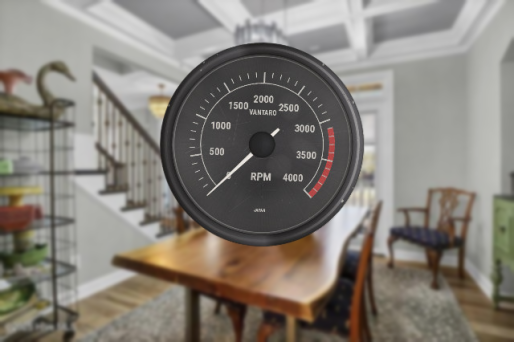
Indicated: 0,rpm
